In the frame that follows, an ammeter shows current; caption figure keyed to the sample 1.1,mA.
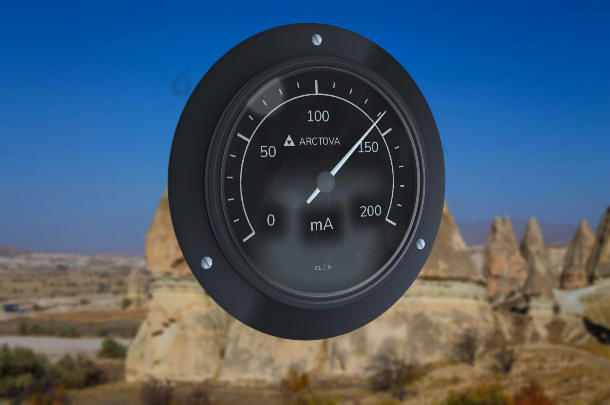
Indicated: 140,mA
